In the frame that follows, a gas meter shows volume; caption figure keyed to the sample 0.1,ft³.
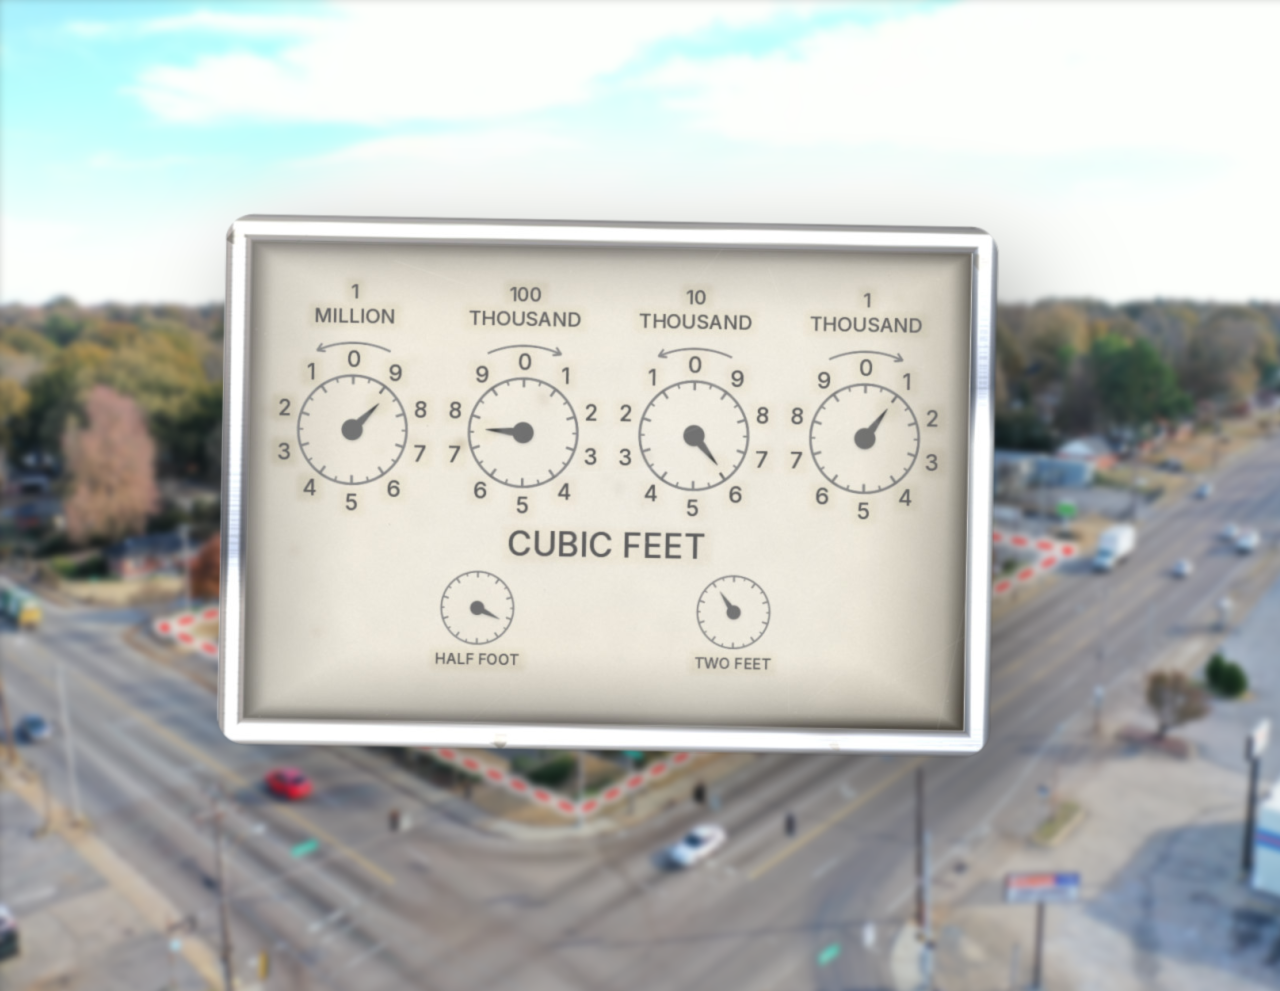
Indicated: 876100,ft³
